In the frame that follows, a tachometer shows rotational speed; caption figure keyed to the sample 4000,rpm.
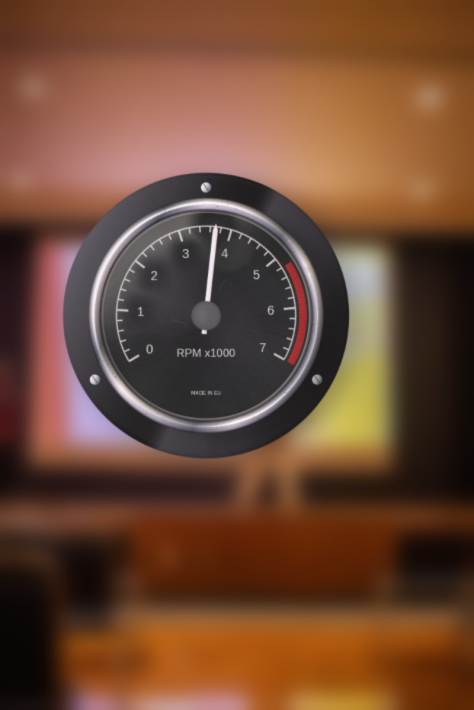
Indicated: 3700,rpm
